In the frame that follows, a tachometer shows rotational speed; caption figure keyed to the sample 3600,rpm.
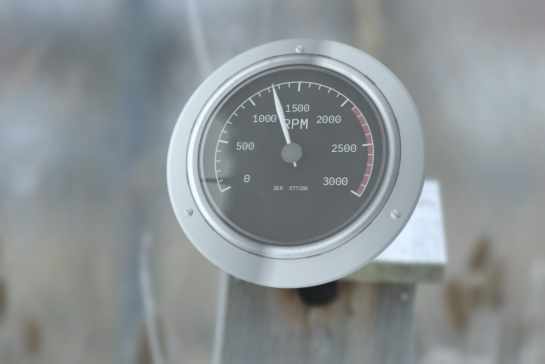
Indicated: 1250,rpm
